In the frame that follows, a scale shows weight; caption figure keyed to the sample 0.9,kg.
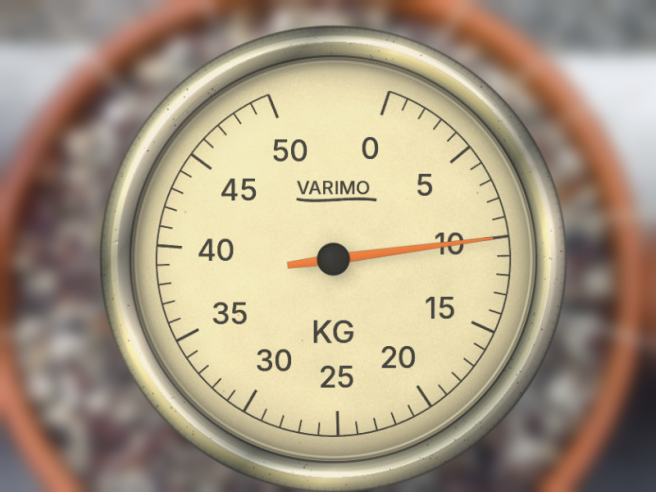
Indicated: 10,kg
